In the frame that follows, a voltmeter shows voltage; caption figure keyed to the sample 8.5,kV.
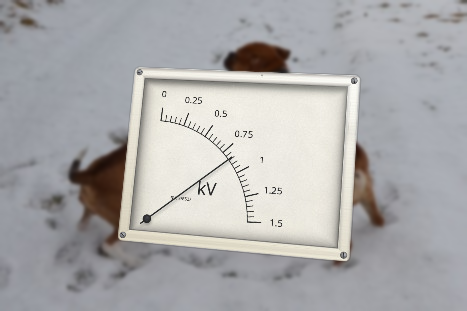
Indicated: 0.85,kV
